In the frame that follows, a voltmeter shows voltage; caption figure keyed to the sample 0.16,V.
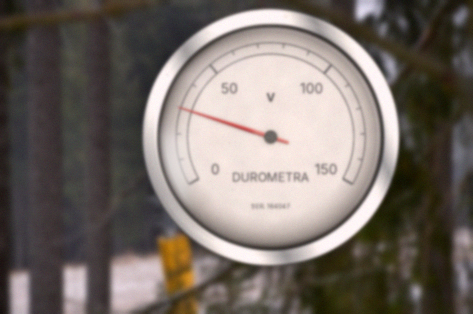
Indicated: 30,V
